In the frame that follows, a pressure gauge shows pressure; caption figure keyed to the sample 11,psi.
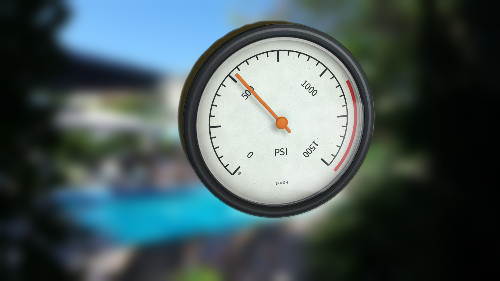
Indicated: 525,psi
